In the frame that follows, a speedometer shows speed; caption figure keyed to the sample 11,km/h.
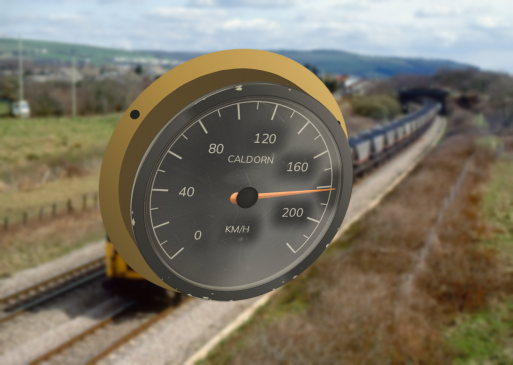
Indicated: 180,km/h
